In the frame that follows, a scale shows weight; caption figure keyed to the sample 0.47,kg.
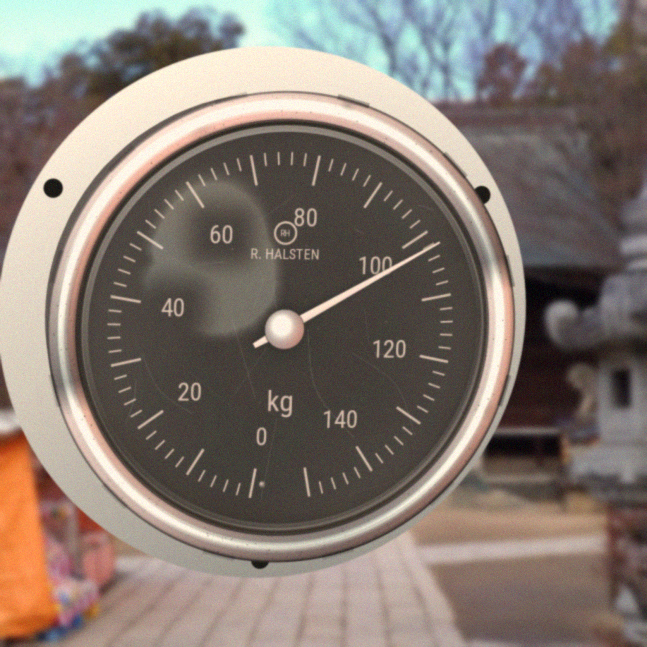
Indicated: 102,kg
